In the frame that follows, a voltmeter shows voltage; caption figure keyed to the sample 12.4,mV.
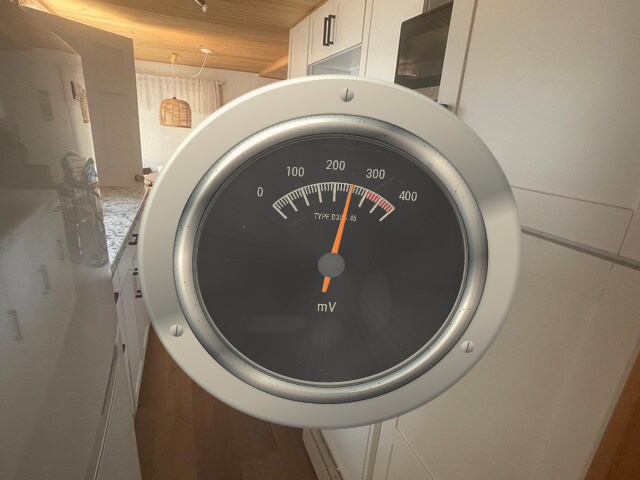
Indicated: 250,mV
